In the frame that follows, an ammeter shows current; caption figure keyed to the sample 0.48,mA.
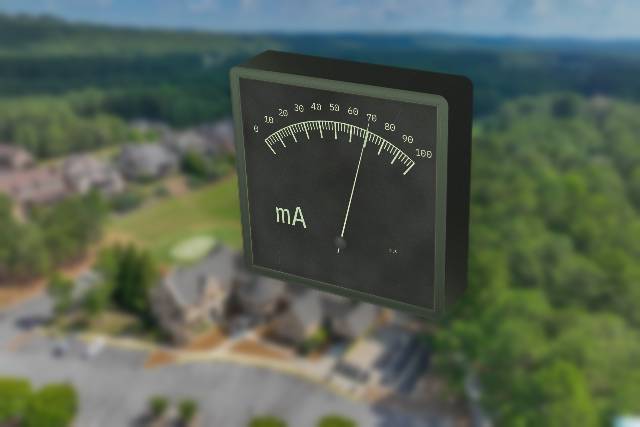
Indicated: 70,mA
